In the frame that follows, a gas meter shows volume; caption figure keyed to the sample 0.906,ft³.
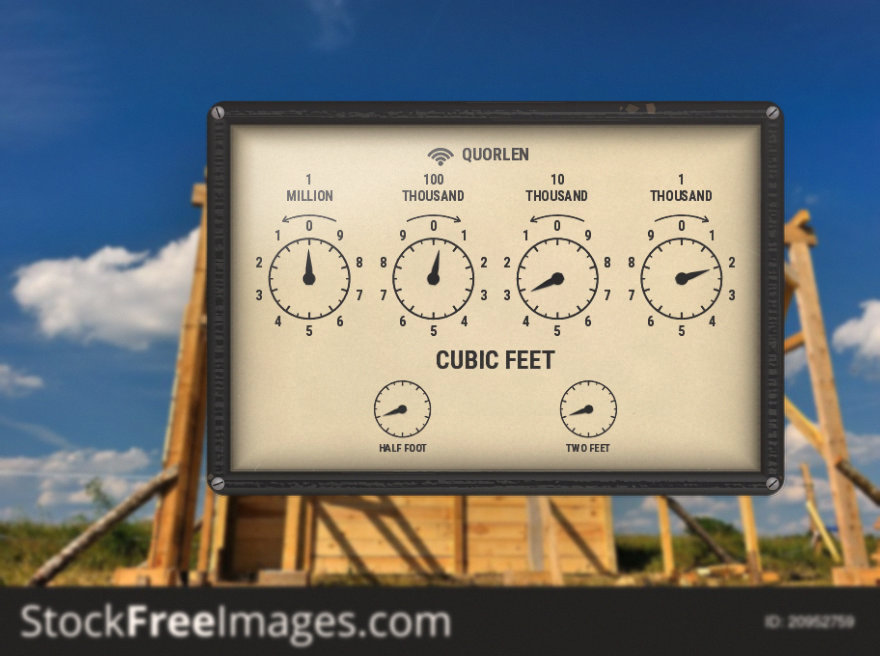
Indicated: 3200,ft³
